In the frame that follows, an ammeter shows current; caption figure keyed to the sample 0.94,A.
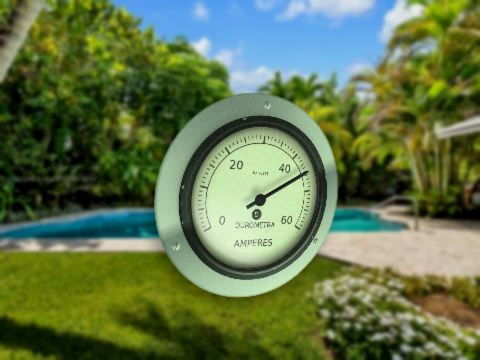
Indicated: 45,A
